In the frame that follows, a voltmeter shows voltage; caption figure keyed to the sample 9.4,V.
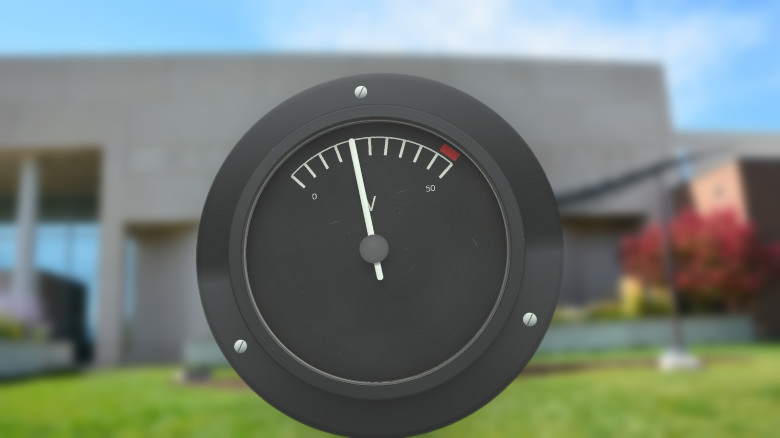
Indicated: 20,V
